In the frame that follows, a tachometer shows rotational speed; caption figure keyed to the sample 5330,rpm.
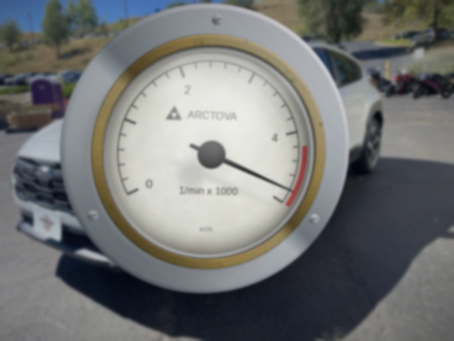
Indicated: 4800,rpm
